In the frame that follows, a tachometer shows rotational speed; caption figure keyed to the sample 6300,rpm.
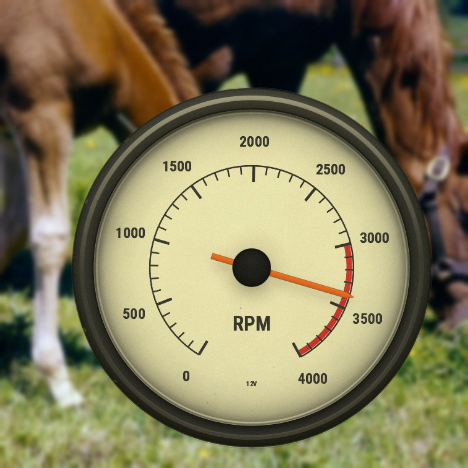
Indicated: 3400,rpm
